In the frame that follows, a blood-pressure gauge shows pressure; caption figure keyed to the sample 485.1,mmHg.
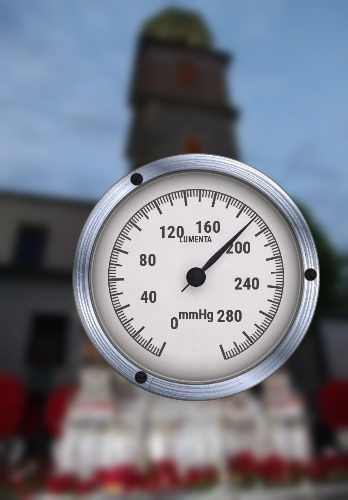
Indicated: 190,mmHg
